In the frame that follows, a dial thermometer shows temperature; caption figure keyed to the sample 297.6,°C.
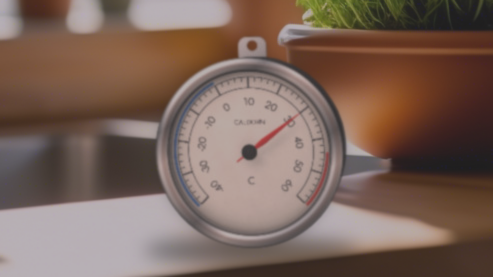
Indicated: 30,°C
